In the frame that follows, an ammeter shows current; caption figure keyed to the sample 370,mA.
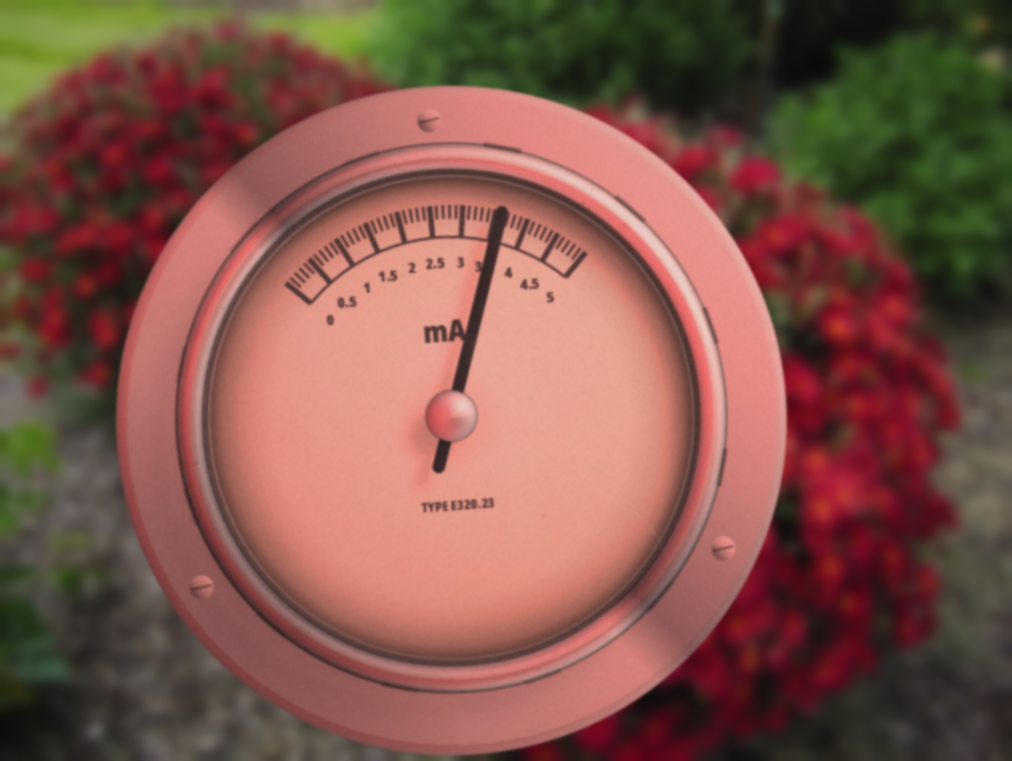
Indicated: 3.6,mA
